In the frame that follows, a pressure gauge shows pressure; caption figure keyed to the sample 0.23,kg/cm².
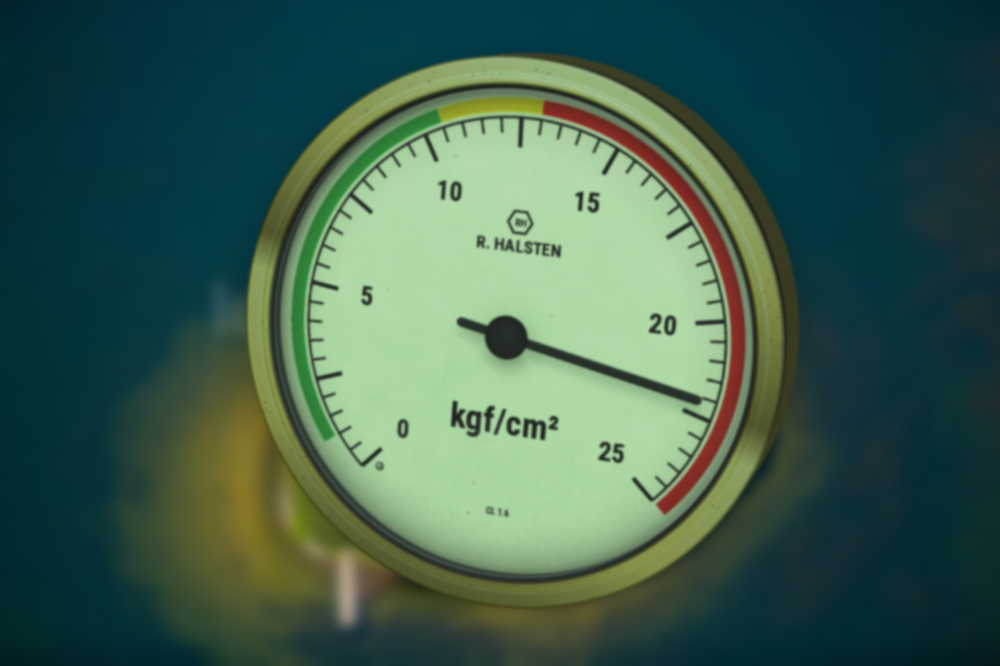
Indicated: 22,kg/cm²
